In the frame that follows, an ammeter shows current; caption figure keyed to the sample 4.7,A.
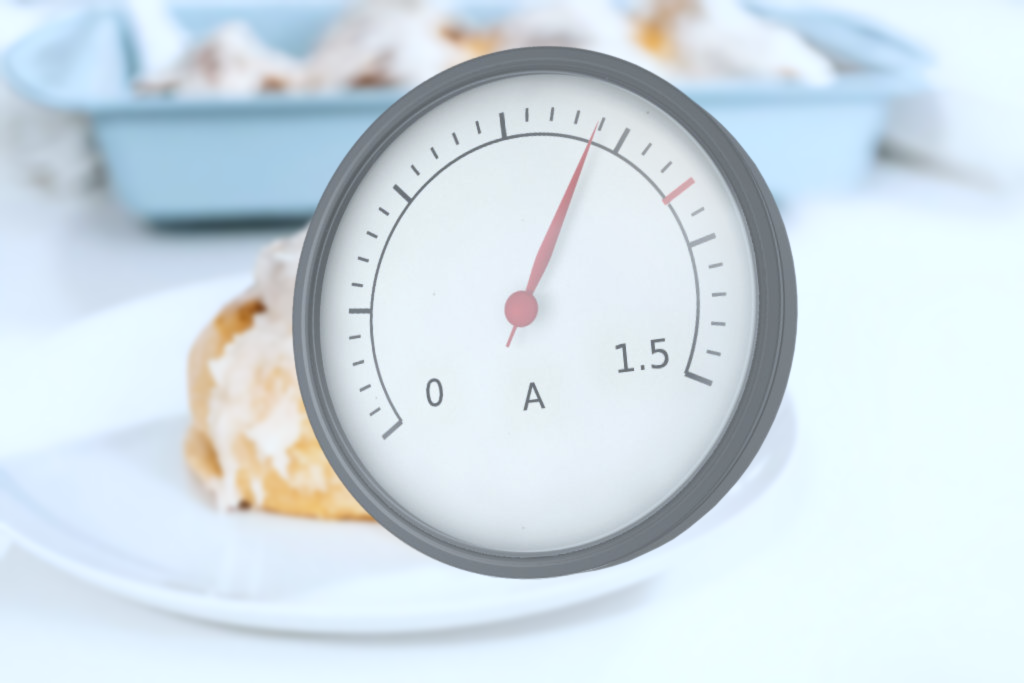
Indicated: 0.95,A
